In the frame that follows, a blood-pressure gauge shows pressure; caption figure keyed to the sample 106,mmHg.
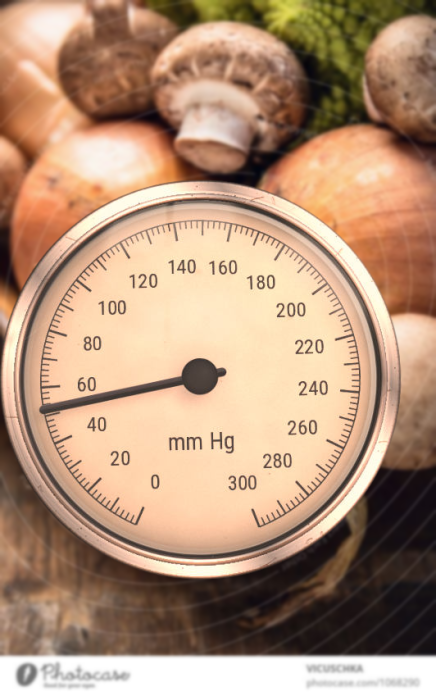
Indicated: 52,mmHg
